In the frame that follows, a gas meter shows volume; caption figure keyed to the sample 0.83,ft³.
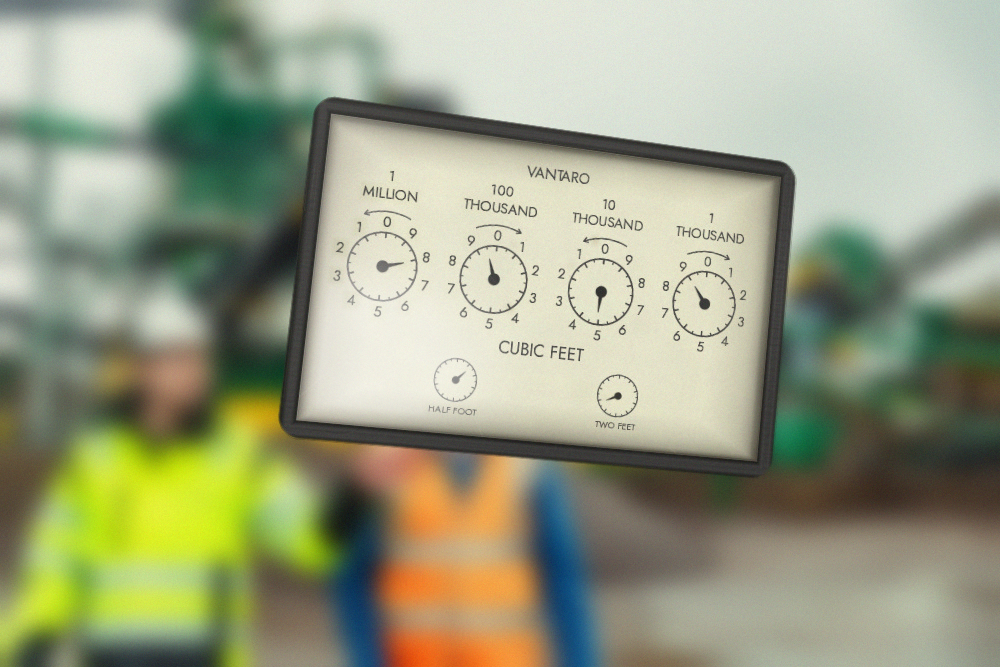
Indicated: 794900,ft³
